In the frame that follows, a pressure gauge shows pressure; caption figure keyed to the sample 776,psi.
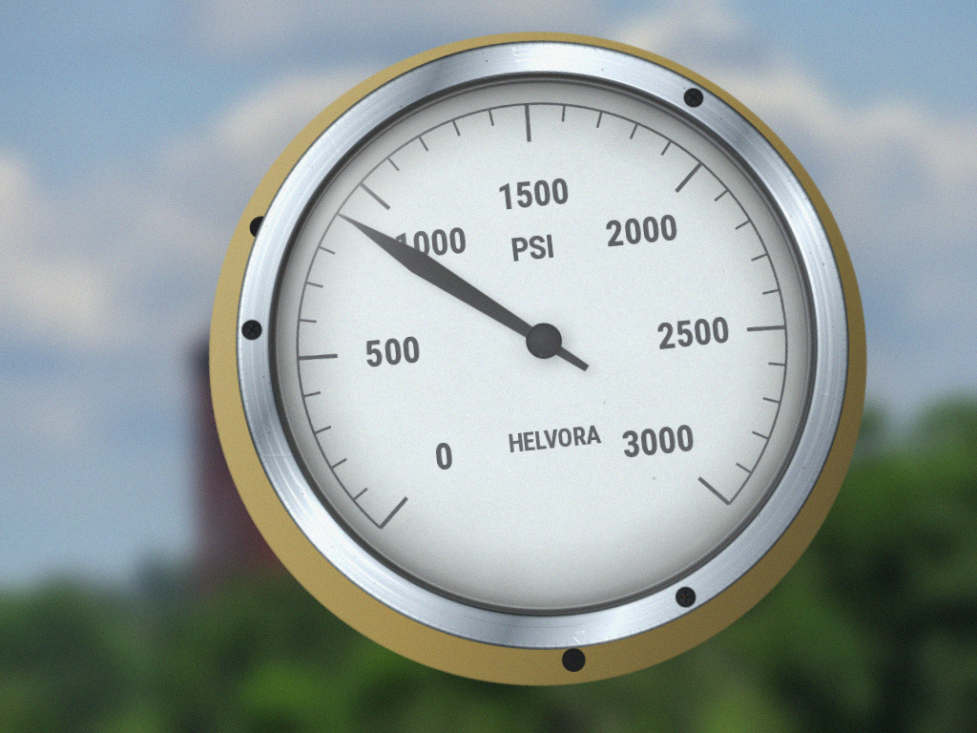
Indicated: 900,psi
